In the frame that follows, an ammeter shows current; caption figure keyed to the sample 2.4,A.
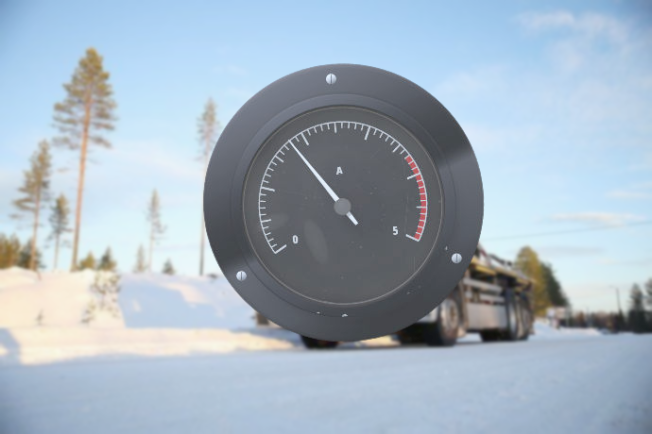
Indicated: 1.8,A
